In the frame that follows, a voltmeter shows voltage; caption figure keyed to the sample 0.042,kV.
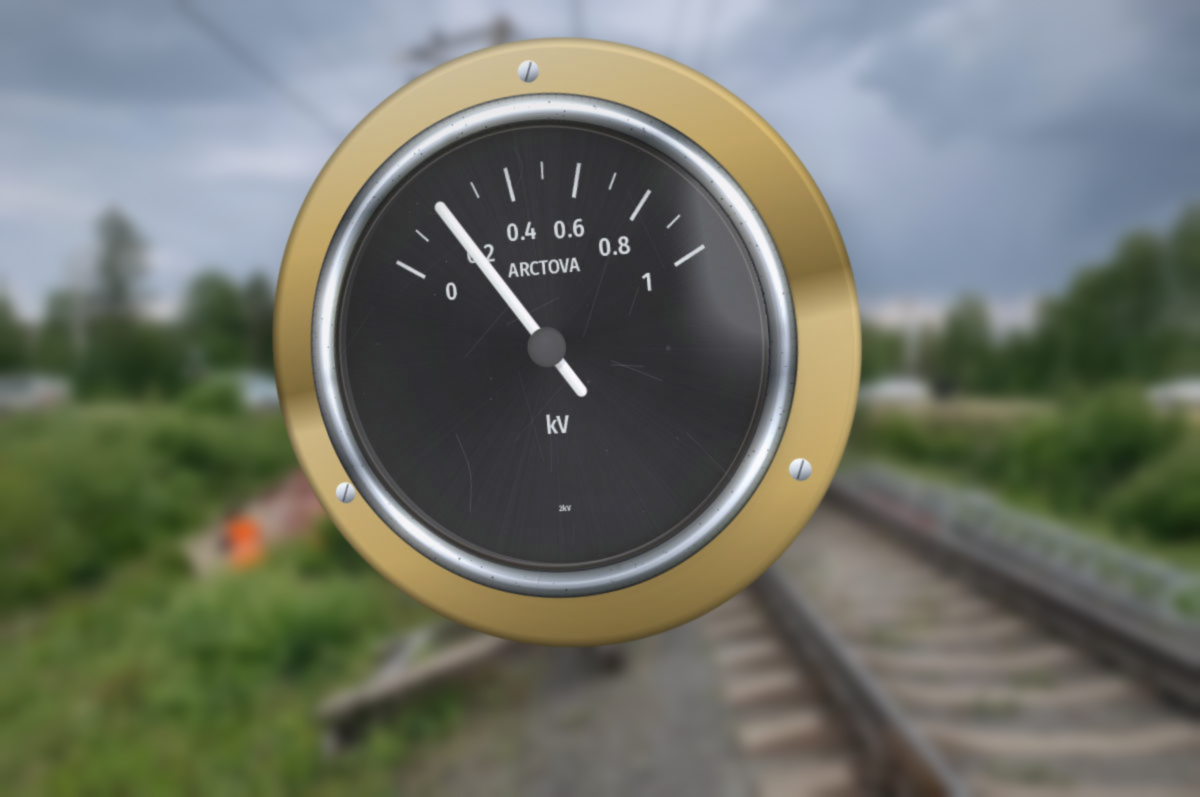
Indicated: 0.2,kV
